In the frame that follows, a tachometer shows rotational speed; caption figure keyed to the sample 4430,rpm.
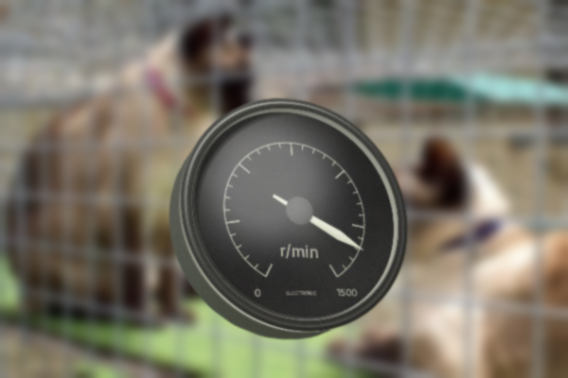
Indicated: 1350,rpm
